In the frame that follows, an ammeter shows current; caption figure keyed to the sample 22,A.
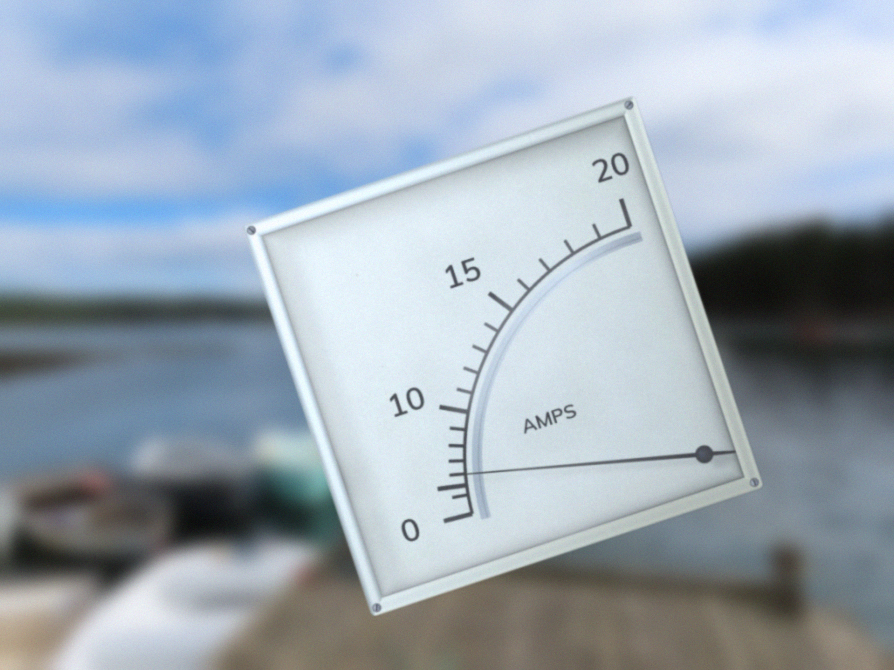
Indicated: 6,A
